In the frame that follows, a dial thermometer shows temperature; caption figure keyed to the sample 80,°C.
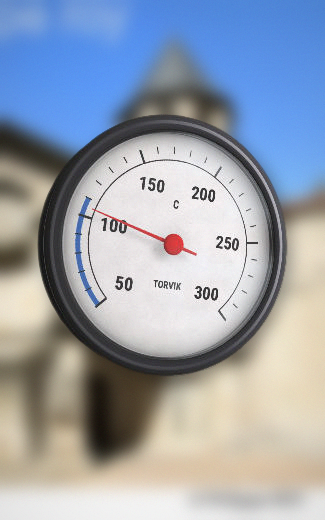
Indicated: 105,°C
